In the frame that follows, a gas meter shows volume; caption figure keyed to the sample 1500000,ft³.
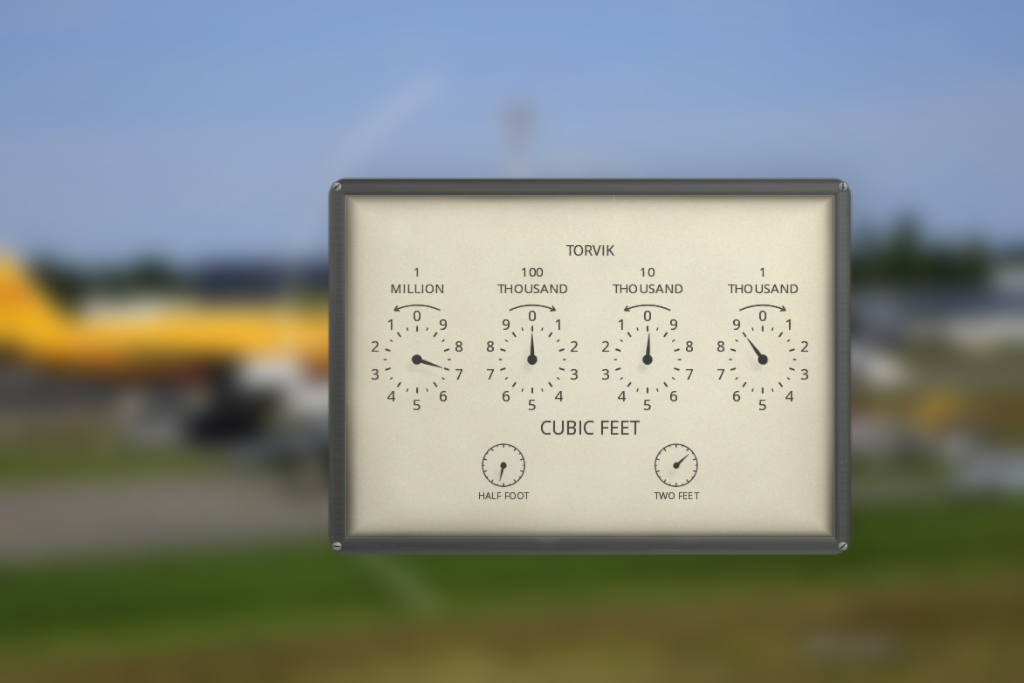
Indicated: 699900,ft³
